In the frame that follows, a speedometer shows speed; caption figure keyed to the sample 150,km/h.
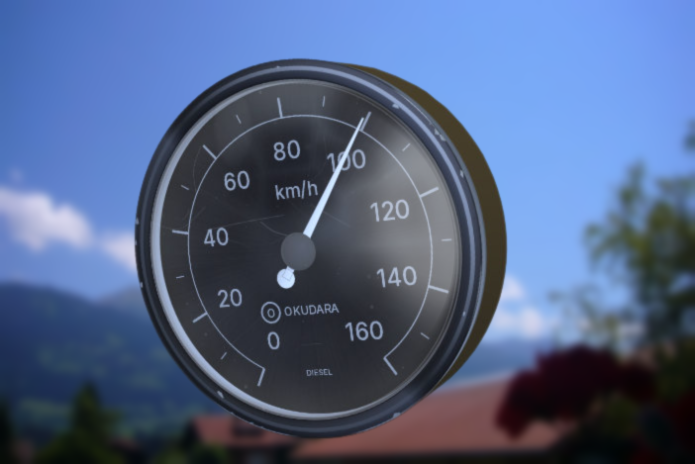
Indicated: 100,km/h
